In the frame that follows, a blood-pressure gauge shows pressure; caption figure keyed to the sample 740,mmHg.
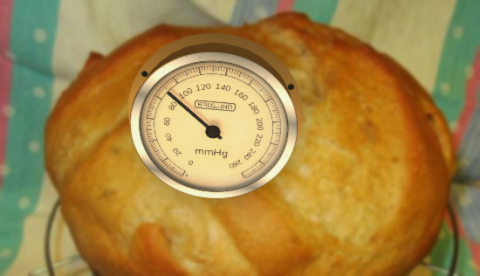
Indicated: 90,mmHg
